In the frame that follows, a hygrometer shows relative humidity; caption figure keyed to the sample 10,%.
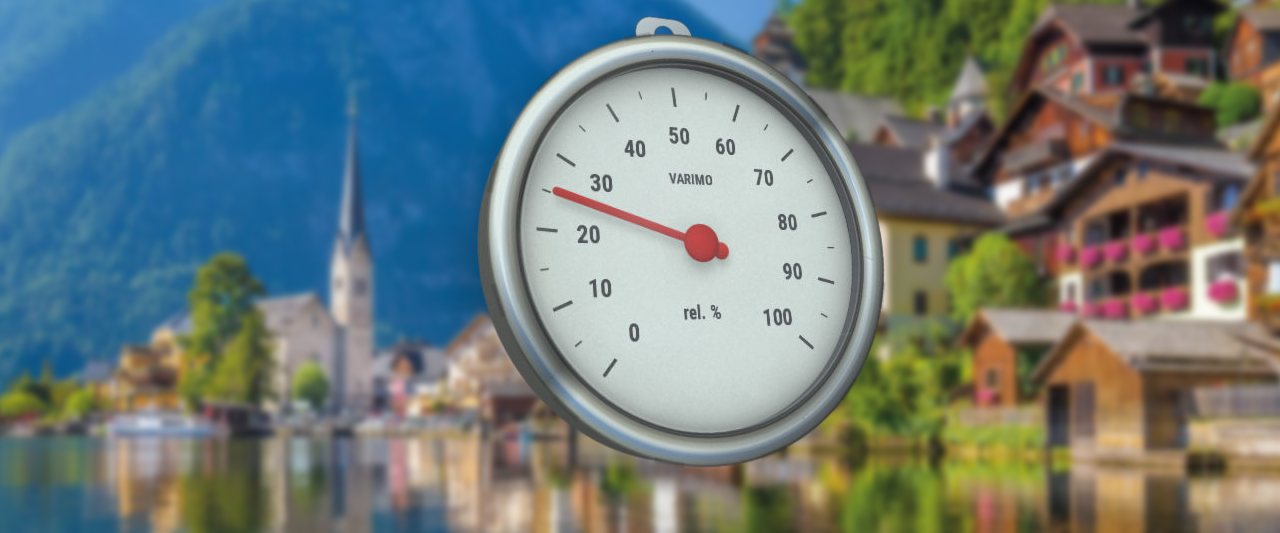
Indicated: 25,%
